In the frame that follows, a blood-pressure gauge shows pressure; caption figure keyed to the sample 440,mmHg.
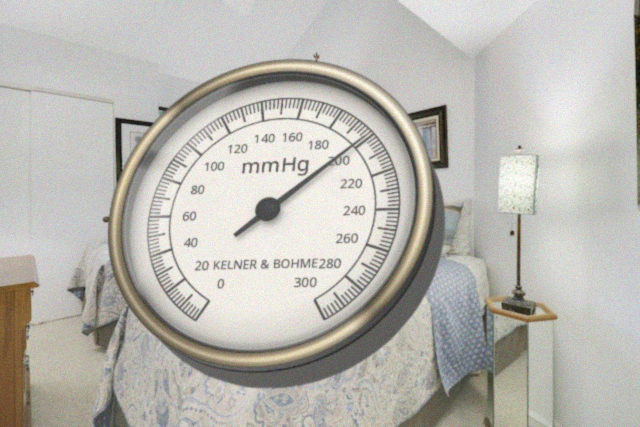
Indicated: 200,mmHg
